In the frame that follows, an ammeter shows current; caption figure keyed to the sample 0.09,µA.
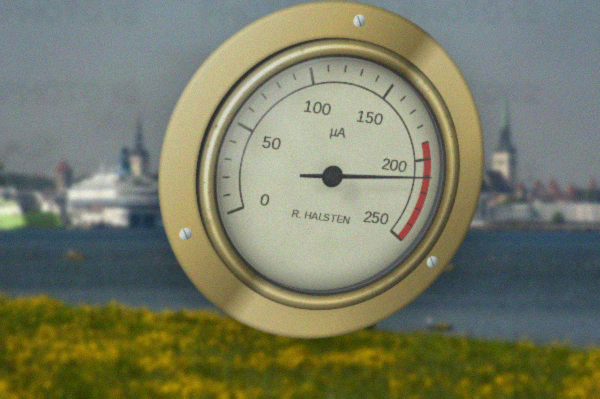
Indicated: 210,µA
